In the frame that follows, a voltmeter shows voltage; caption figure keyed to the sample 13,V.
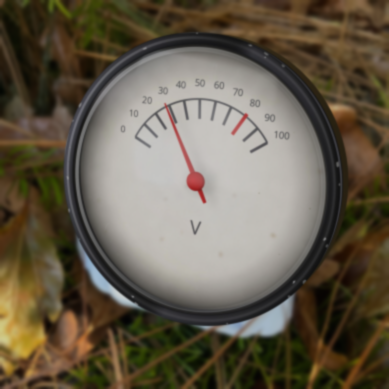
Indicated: 30,V
